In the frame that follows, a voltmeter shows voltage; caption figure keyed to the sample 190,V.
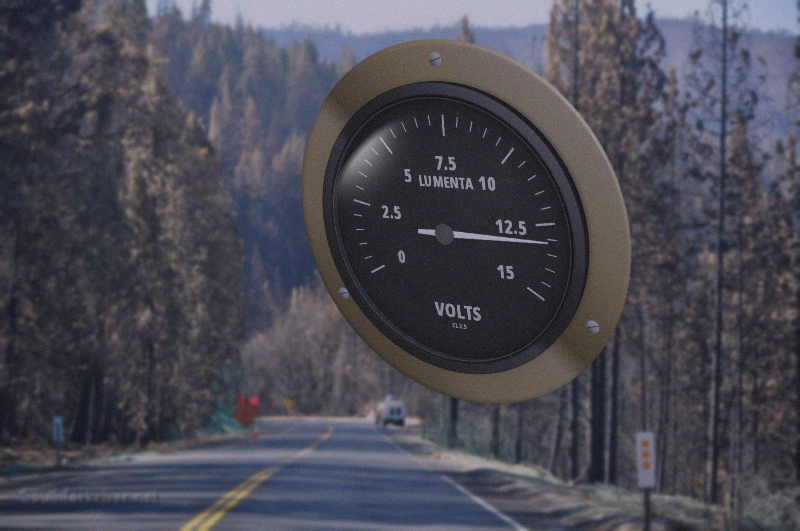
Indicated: 13,V
